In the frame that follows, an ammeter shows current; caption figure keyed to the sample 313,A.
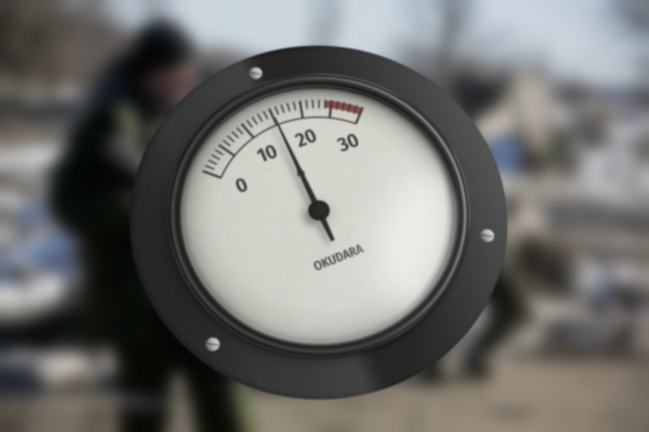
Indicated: 15,A
